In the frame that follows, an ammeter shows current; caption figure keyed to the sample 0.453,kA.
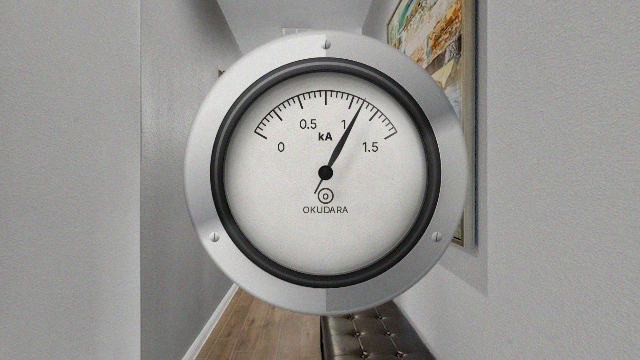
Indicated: 1.1,kA
